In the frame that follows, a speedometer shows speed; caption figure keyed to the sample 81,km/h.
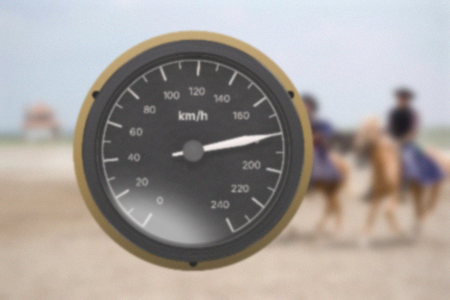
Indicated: 180,km/h
